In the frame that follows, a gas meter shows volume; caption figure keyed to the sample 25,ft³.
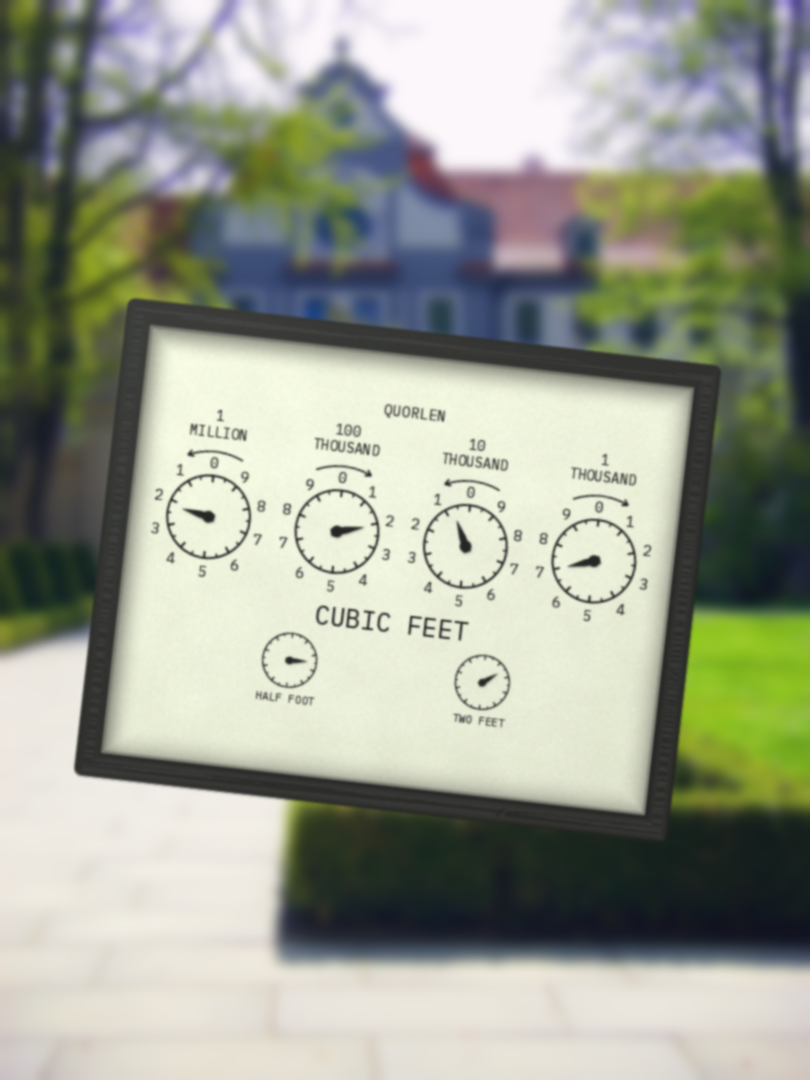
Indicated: 220700,ft³
